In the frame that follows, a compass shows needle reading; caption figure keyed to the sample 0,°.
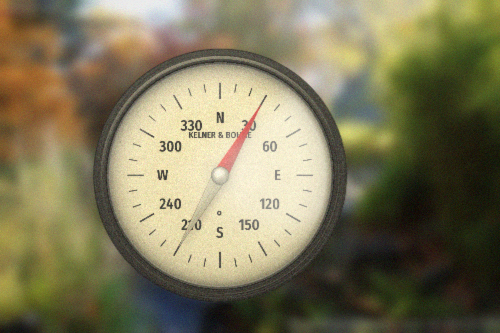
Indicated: 30,°
